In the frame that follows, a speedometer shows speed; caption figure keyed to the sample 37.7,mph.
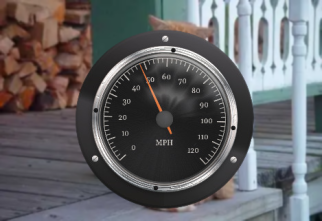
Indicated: 48,mph
